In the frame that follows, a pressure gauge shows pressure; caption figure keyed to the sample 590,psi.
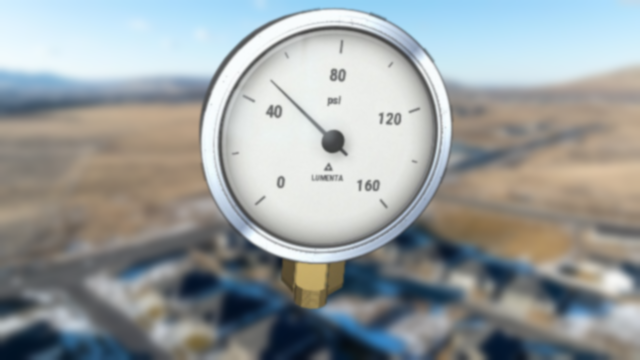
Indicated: 50,psi
